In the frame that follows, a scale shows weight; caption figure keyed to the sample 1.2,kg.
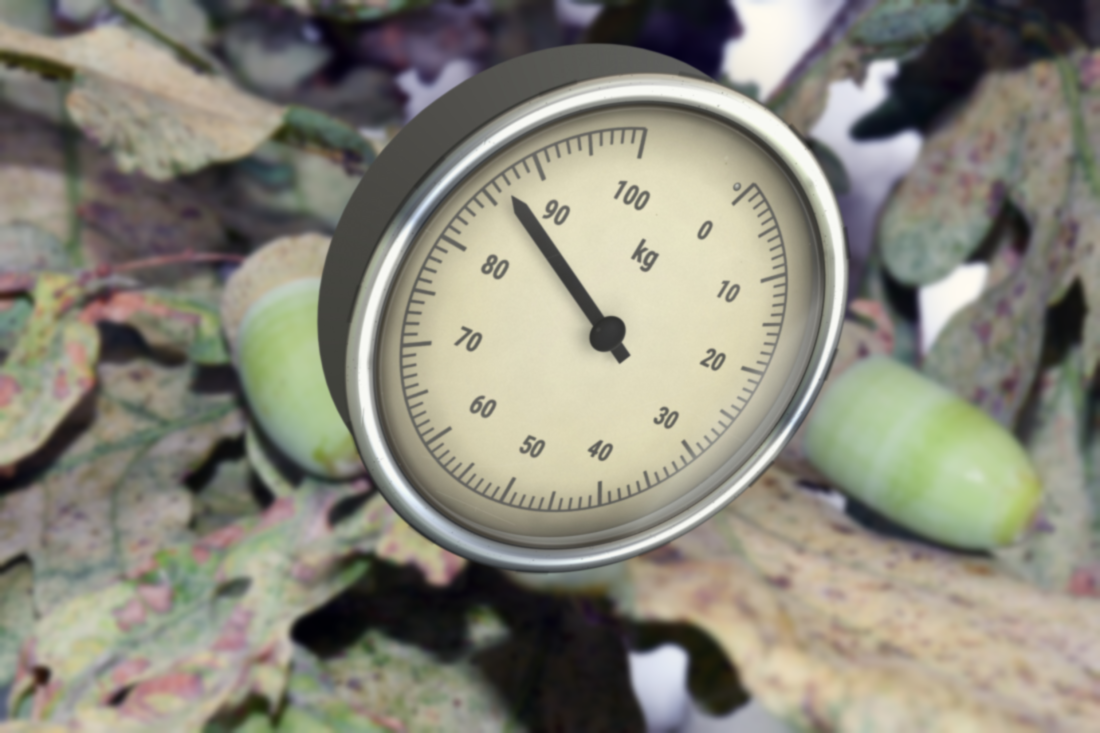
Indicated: 86.5,kg
